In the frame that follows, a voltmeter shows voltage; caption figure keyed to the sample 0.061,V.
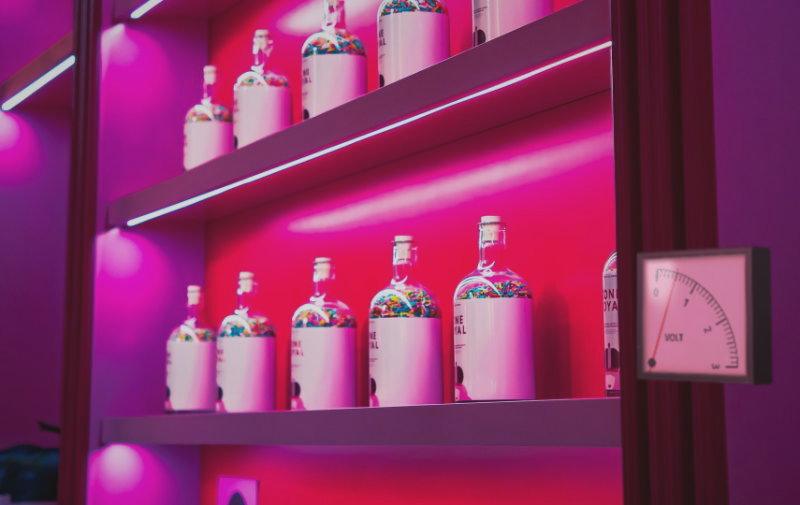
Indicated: 0.5,V
